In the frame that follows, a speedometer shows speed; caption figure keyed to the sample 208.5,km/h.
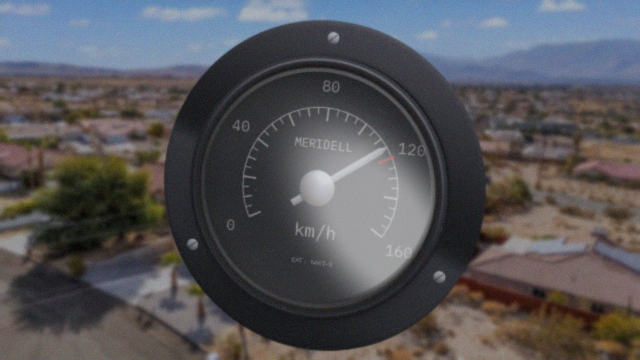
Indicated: 115,km/h
